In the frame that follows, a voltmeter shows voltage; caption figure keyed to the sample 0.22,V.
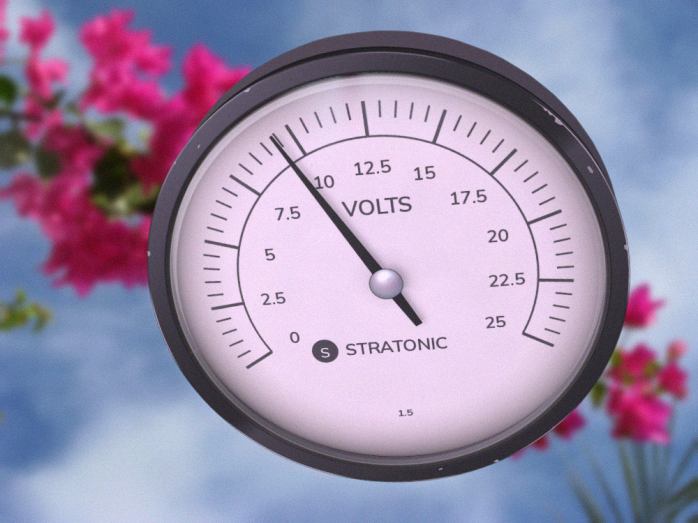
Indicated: 9.5,V
